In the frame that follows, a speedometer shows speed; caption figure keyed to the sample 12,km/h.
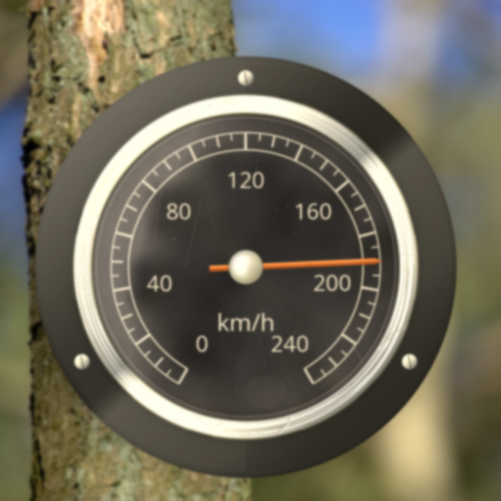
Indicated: 190,km/h
